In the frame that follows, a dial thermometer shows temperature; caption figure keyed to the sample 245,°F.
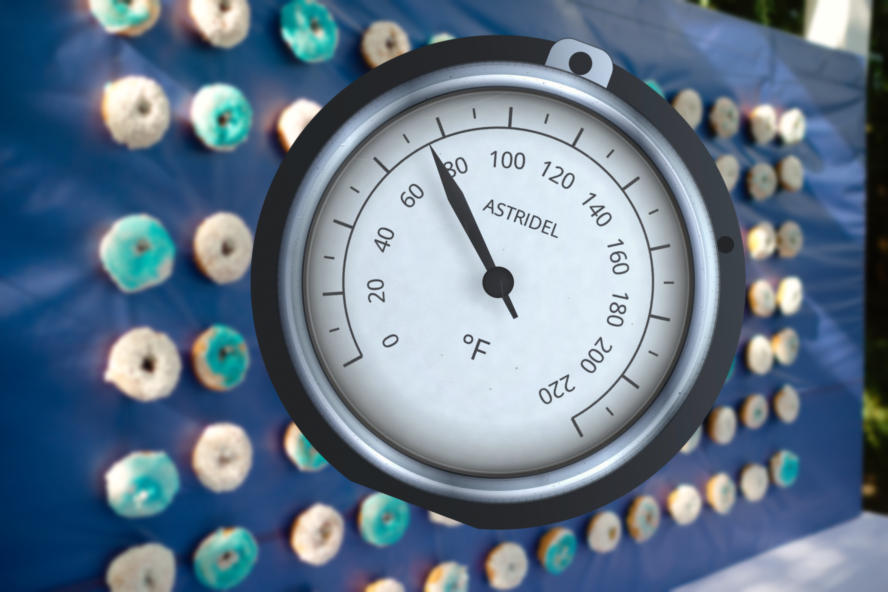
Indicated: 75,°F
